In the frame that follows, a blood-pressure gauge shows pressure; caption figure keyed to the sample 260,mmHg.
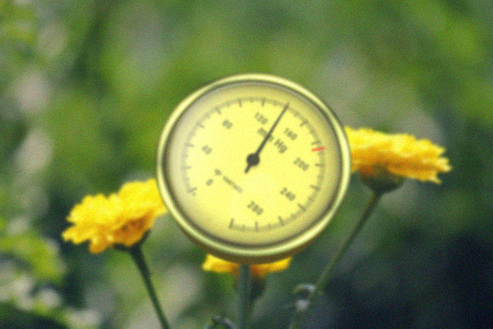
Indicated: 140,mmHg
